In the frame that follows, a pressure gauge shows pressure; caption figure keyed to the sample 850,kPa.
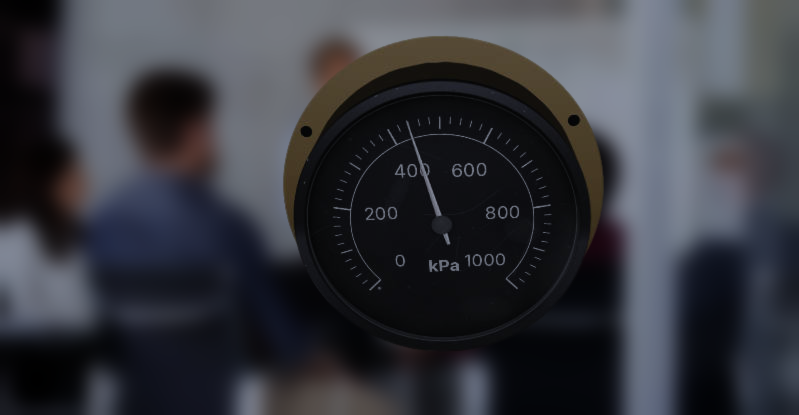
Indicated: 440,kPa
